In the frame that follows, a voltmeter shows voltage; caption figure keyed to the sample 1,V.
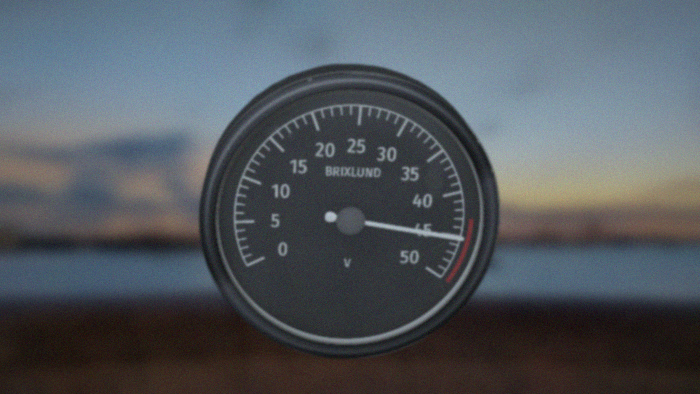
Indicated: 45,V
